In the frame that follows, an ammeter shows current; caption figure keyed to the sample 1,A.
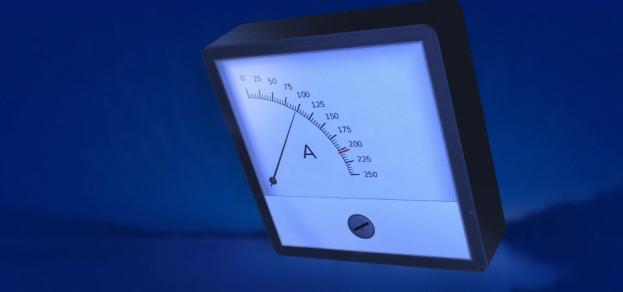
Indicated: 100,A
